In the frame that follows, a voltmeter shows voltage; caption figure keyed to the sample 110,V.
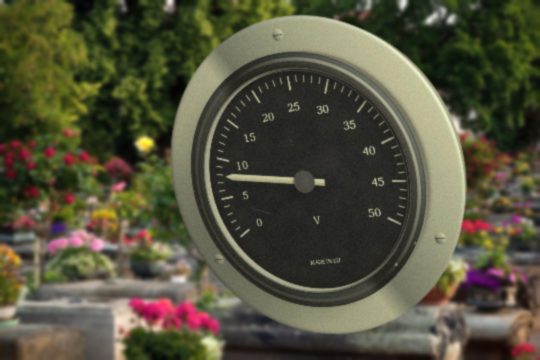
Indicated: 8,V
